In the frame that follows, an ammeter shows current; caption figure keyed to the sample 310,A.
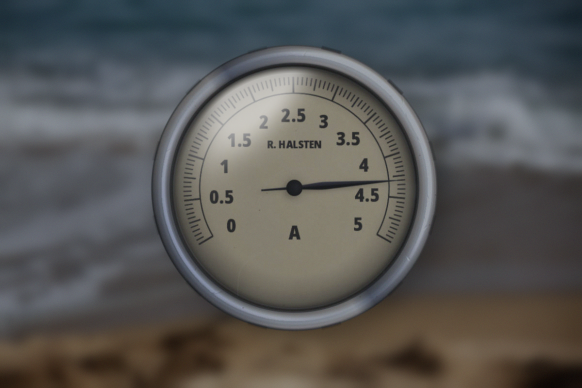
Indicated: 4.3,A
